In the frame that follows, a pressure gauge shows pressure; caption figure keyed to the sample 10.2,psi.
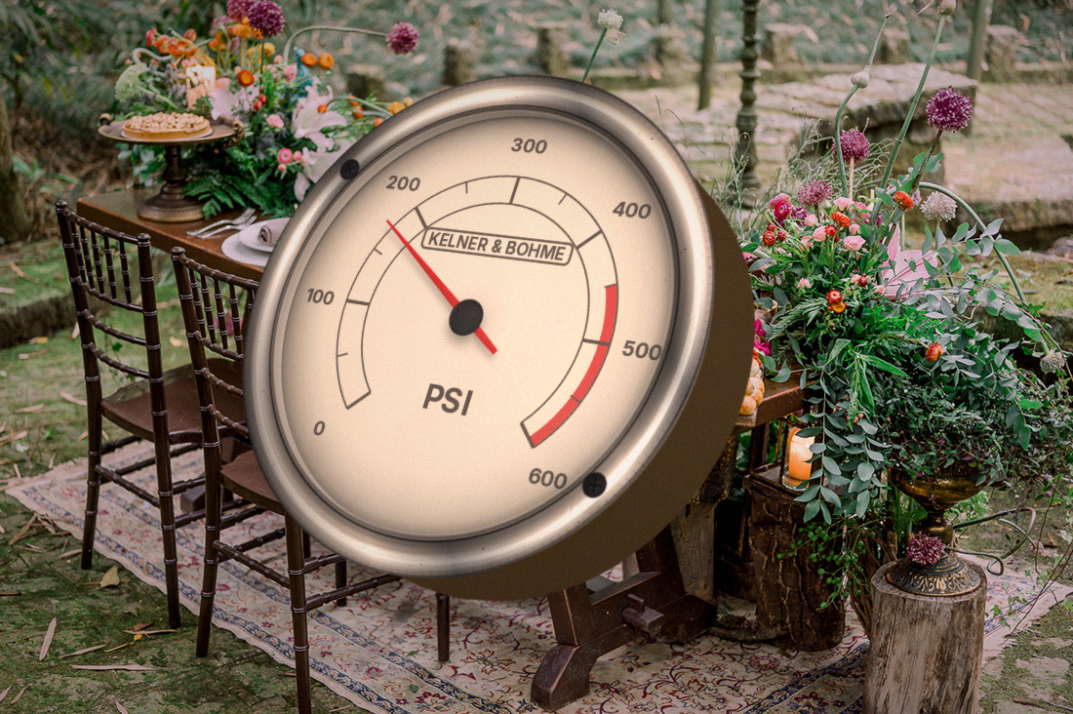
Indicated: 175,psi
